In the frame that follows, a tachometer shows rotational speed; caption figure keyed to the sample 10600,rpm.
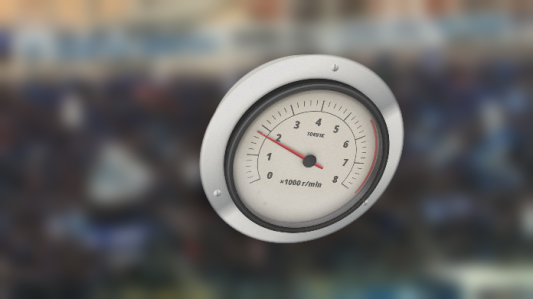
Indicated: 1800,rpm
